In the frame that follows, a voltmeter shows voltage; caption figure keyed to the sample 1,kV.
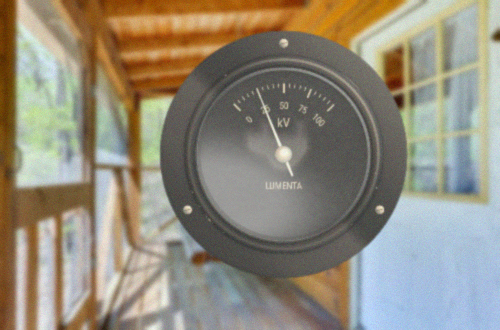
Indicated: 25,kV
